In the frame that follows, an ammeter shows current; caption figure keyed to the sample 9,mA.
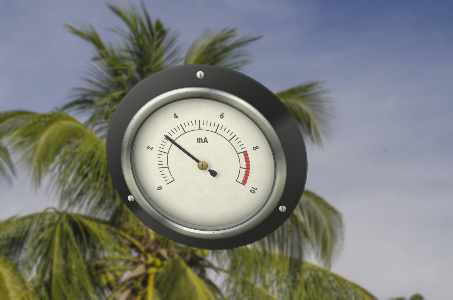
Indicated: 3,mA
